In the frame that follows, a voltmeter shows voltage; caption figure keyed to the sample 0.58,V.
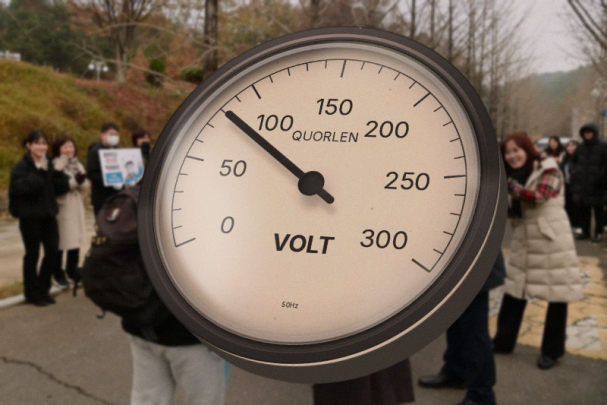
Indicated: 80,V
